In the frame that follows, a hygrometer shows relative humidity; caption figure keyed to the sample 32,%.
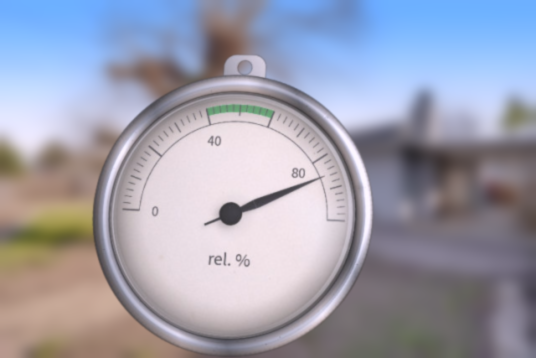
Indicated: 86,%
